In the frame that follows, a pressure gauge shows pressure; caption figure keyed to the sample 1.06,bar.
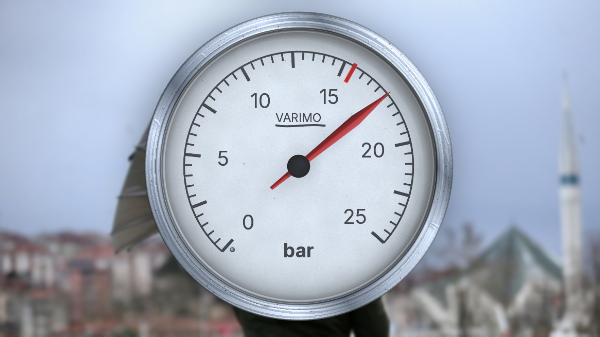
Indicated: 17.5,bar
